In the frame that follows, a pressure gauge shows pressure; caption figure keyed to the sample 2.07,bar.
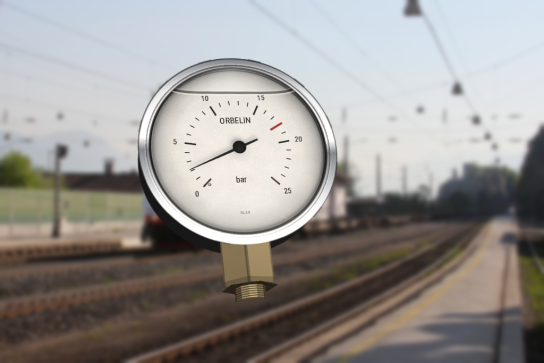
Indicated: 2,bar
